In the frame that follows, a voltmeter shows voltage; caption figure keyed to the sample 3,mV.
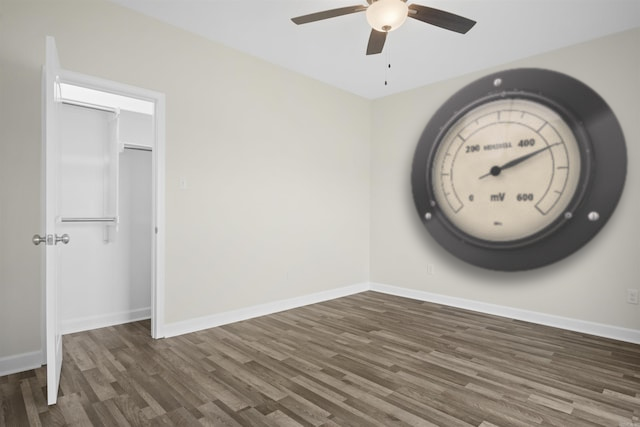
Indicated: 450,mV
